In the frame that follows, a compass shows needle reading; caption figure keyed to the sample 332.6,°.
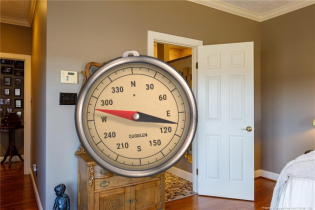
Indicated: 285,°
